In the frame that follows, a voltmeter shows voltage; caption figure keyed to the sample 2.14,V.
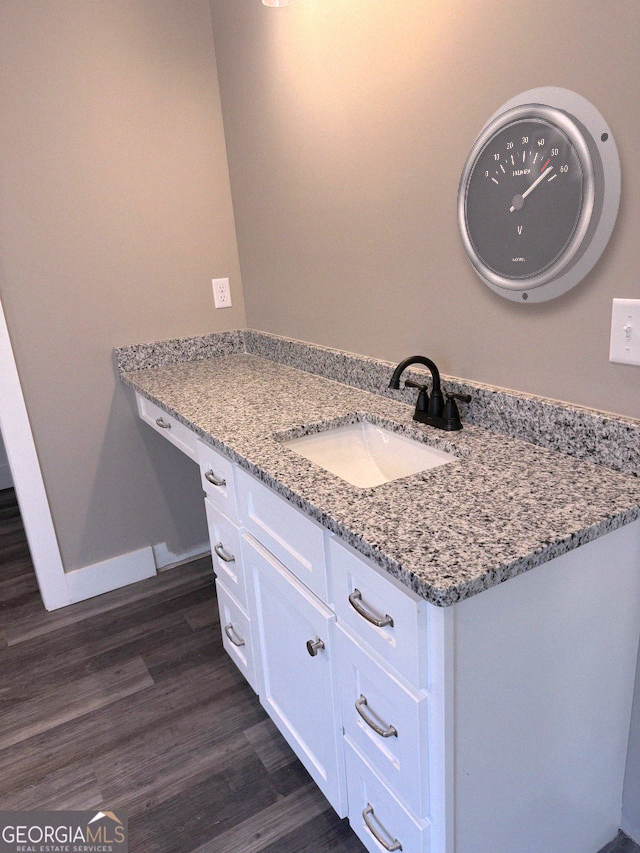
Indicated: 55,V
